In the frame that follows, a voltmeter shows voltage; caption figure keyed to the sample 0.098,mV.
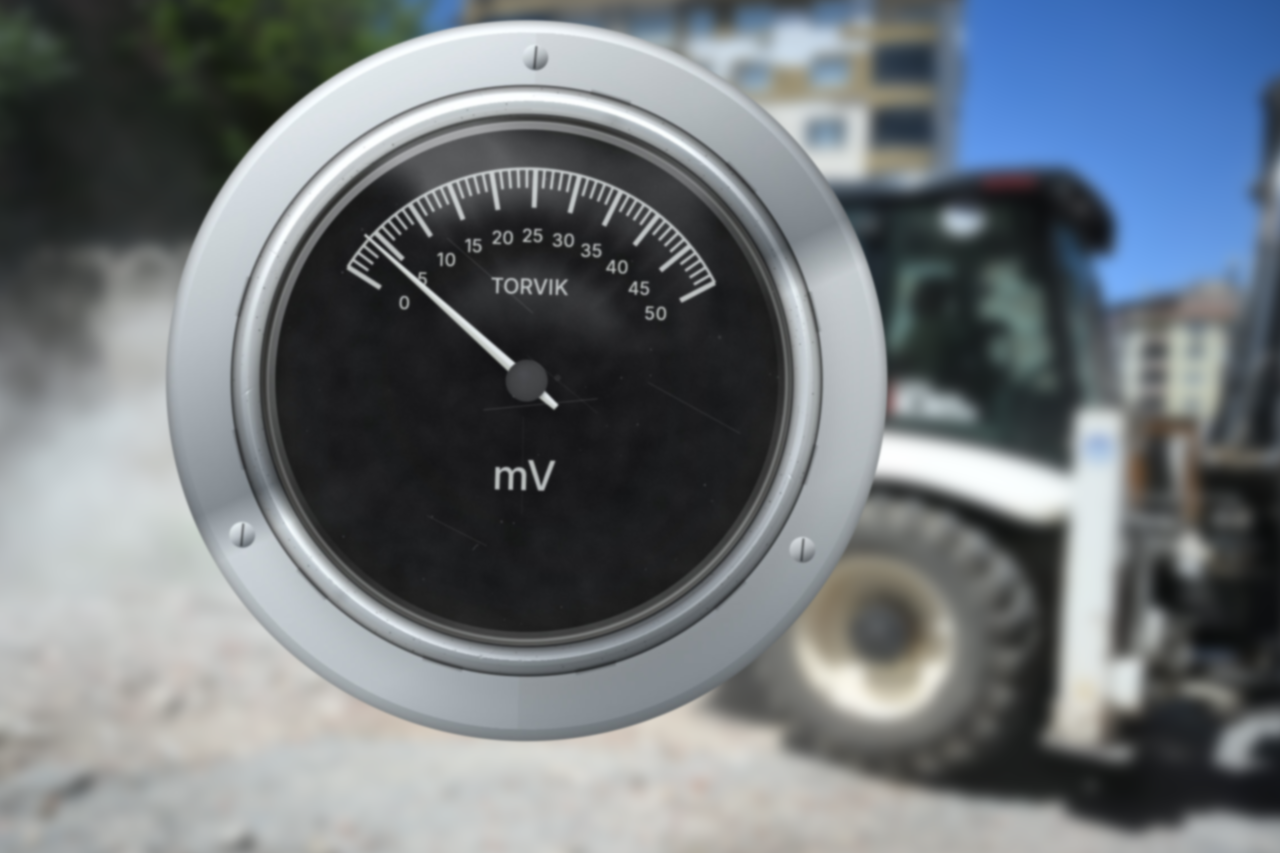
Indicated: 4,mV
